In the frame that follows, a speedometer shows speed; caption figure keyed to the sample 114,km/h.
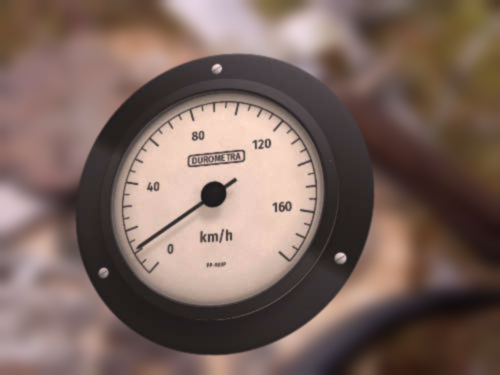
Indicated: 10,km/h
